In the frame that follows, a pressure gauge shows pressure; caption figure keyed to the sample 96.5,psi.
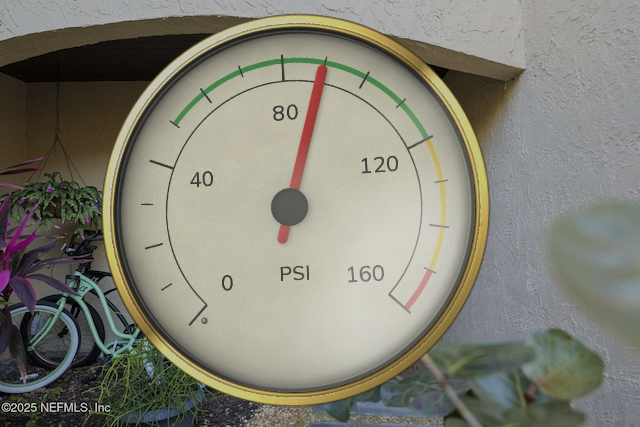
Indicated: 90,psi
